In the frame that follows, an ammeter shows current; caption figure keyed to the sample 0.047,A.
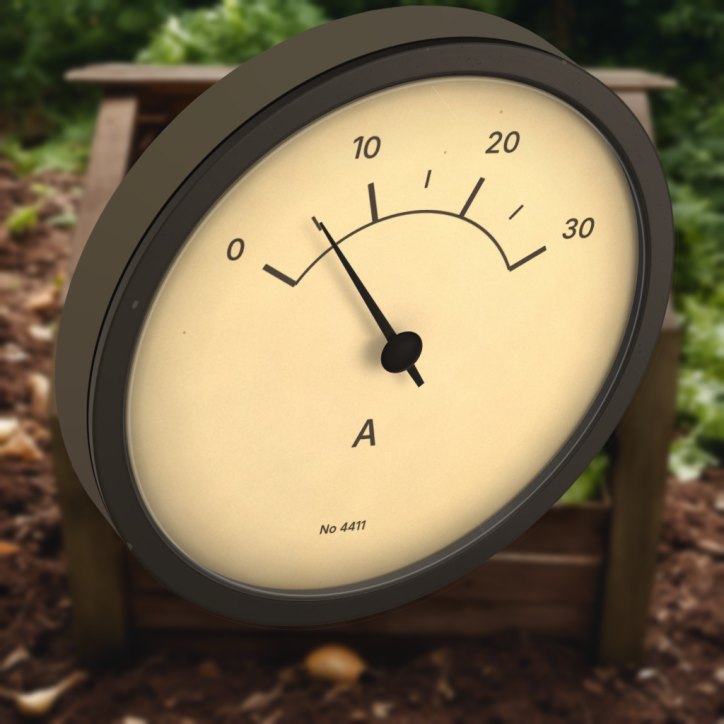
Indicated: 5,A
